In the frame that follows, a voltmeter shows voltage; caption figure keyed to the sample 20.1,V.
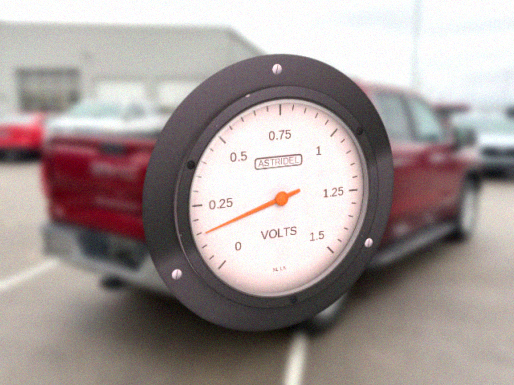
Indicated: 0.15,V
